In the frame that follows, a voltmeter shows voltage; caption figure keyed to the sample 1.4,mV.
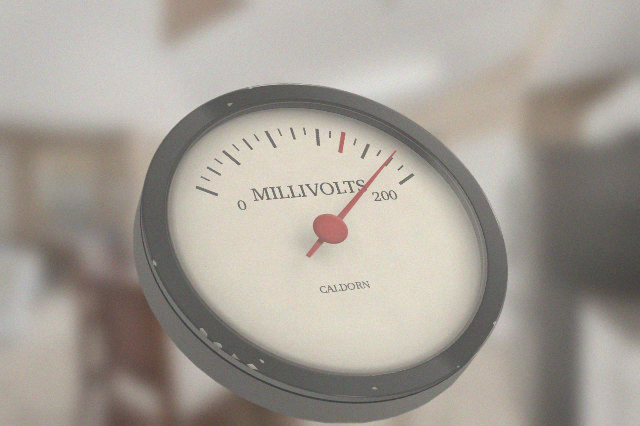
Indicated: 180,mV
